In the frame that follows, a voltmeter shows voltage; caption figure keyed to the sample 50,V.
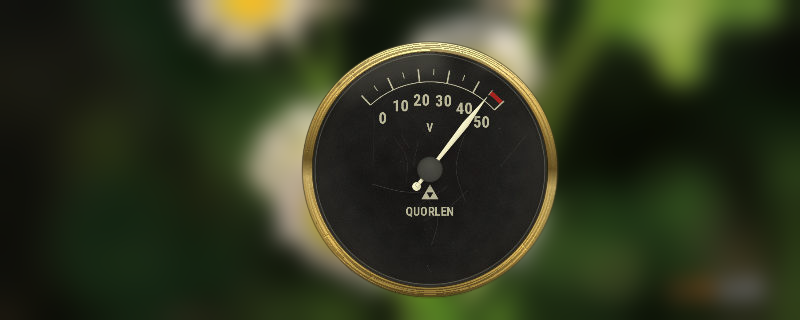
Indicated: 45,V
